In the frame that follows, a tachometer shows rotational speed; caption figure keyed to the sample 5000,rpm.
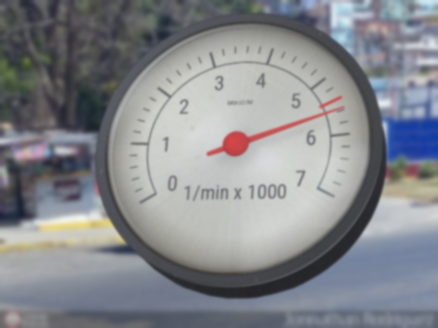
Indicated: 5600,rpm
